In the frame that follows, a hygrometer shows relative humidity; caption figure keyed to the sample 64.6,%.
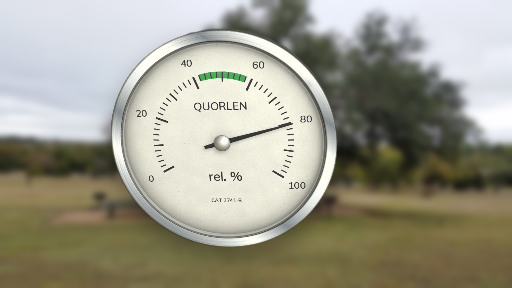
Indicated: 80,%
